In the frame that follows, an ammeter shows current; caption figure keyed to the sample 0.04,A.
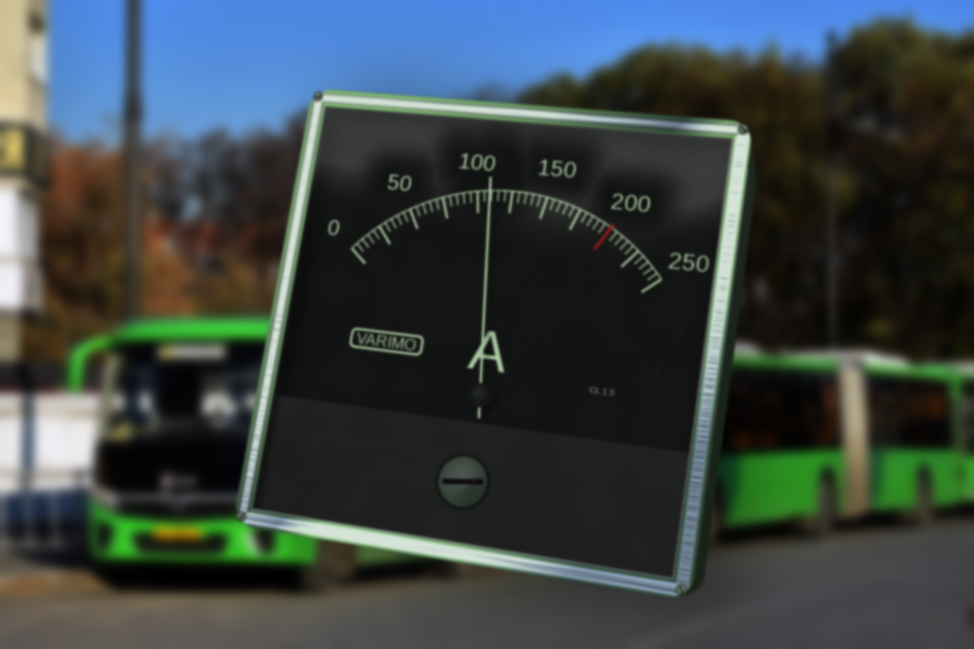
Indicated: 110,A
